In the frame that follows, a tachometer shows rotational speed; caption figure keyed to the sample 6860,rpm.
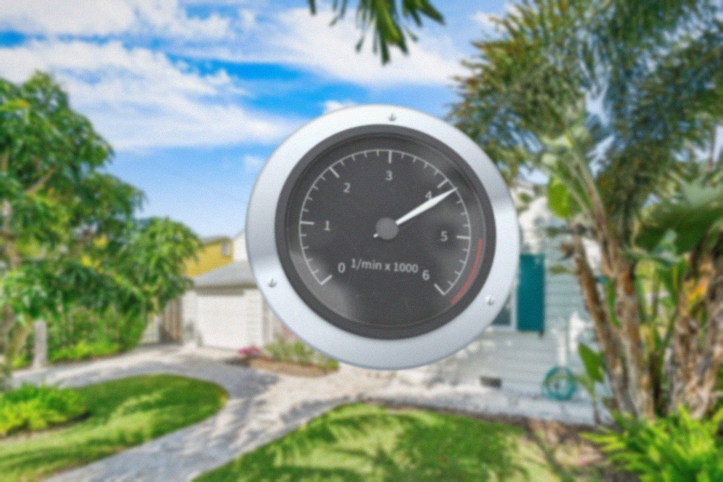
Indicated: 4200,rpm
